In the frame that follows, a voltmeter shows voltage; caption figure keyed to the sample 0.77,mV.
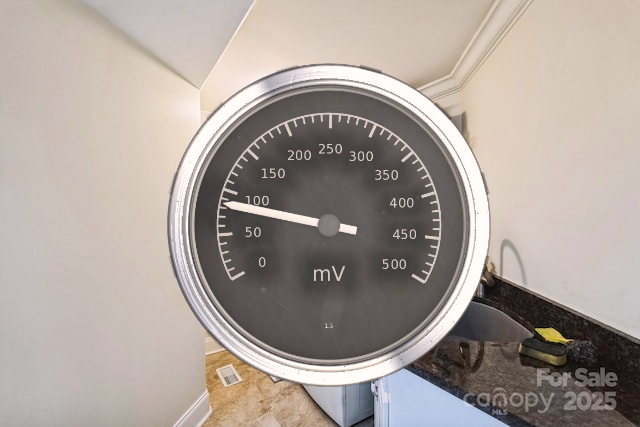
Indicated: 85,mV
